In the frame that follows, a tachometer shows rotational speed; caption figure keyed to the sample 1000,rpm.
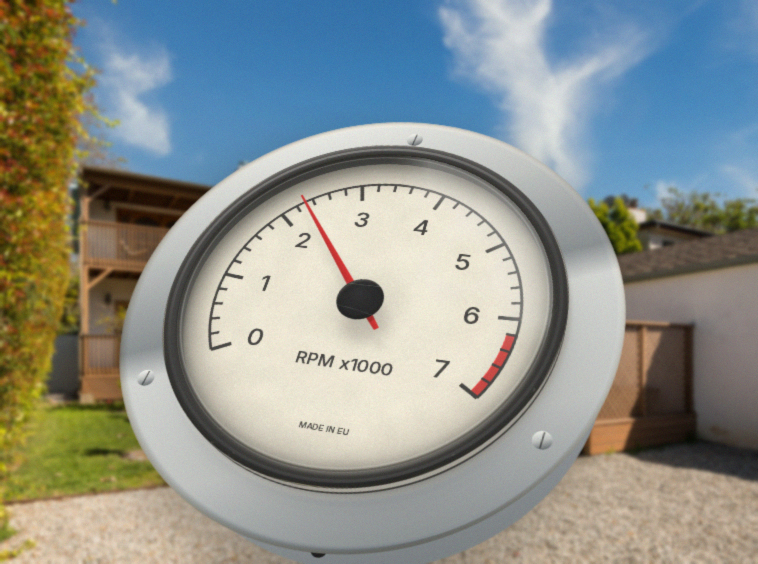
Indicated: 2300,rpm
